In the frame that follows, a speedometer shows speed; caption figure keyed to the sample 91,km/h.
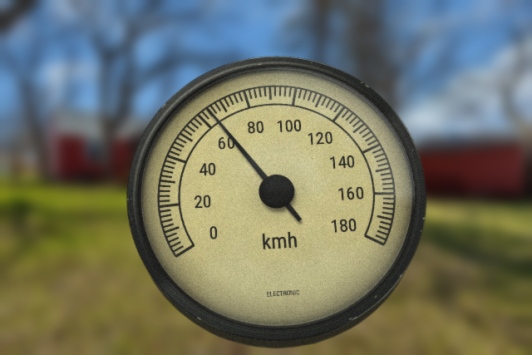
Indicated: 64,km/h
